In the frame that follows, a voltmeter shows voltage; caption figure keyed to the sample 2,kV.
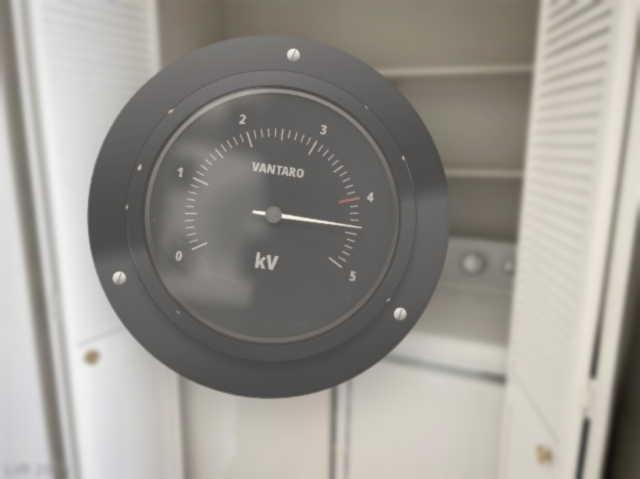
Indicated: 4.4,kV
